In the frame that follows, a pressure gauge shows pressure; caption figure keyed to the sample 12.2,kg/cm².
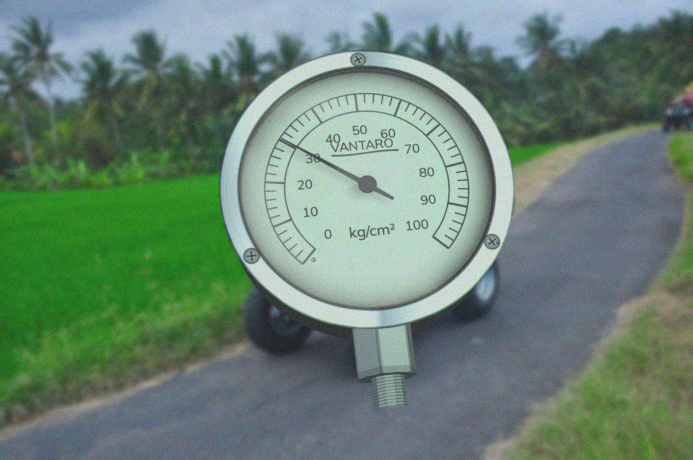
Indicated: 30,kg/cm²
